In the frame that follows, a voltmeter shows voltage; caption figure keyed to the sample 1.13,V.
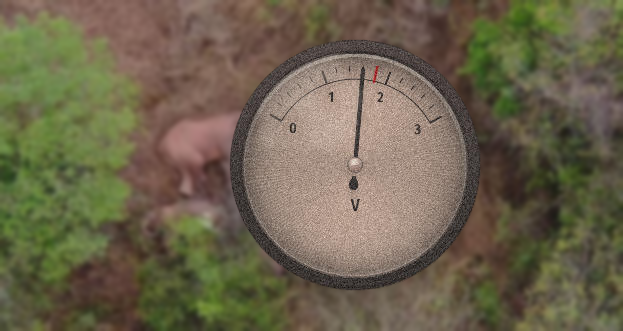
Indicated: 1.6,V
